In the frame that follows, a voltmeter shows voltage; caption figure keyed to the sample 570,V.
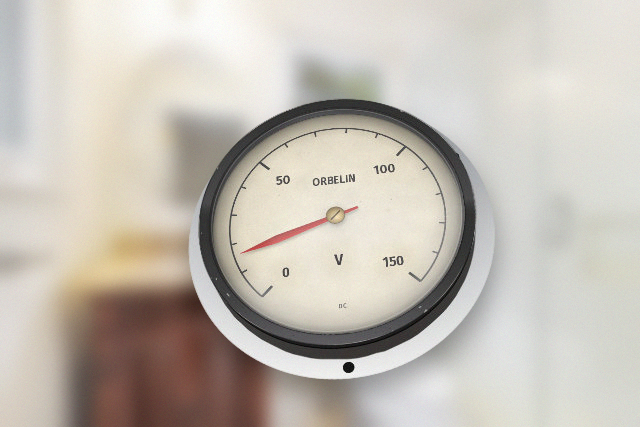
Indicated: 15,V
